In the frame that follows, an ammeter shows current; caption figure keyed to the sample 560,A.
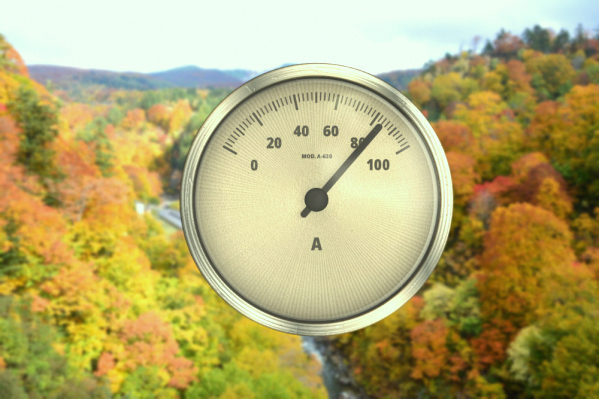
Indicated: 84,A
